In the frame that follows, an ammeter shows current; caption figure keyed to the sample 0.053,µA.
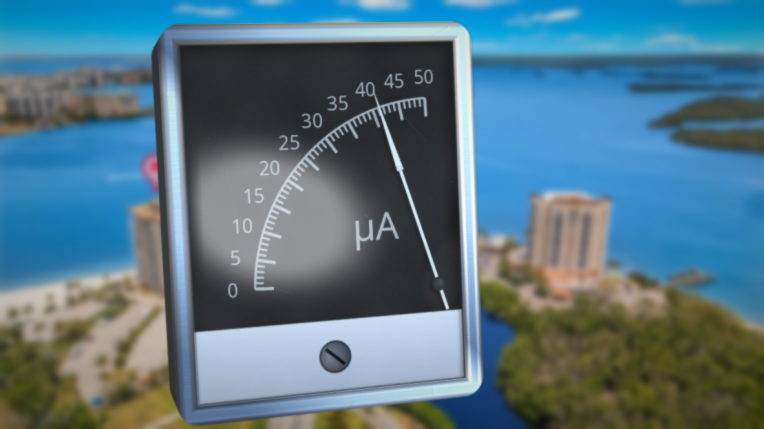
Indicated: 41,µA
